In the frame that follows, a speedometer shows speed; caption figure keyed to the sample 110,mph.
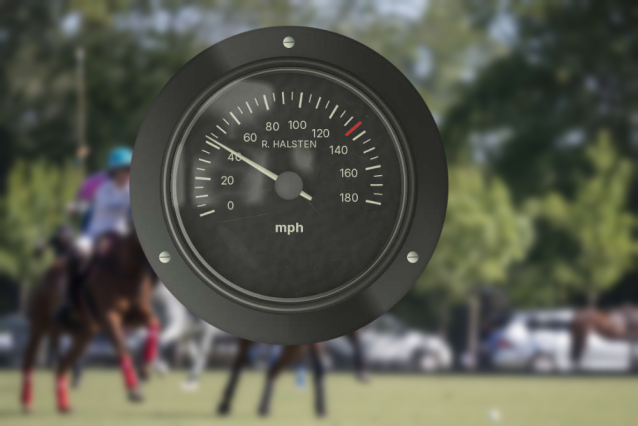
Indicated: 42.5,mph
